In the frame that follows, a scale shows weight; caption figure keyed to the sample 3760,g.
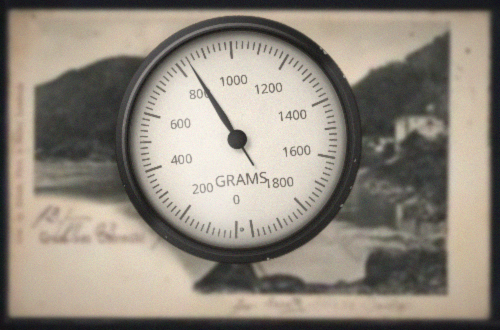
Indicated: 840,g
